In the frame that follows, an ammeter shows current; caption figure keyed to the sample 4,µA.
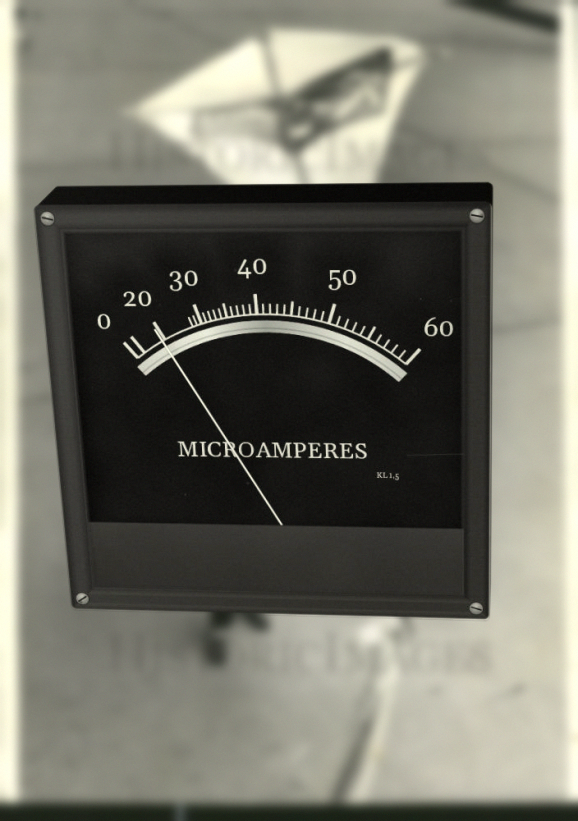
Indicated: 20,µA
